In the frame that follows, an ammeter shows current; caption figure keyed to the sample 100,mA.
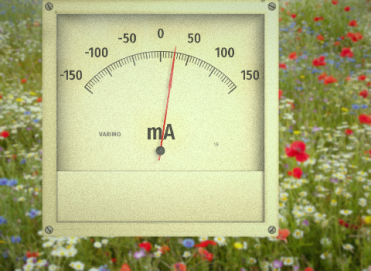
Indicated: 25,mA
